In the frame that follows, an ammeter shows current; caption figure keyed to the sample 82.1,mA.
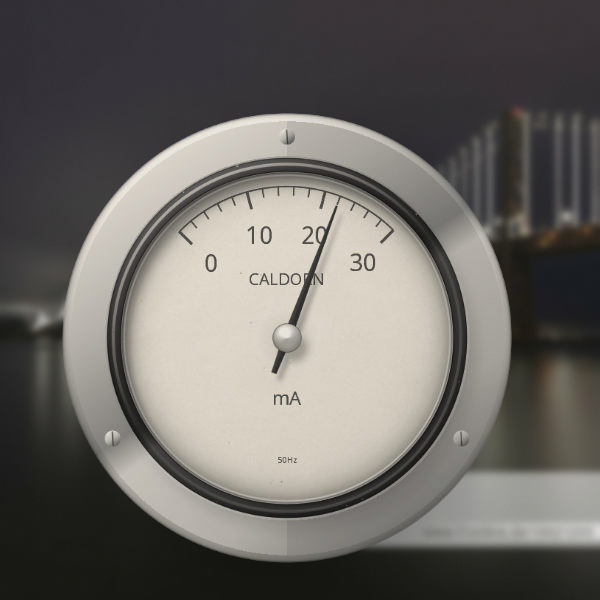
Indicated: 22,mA
